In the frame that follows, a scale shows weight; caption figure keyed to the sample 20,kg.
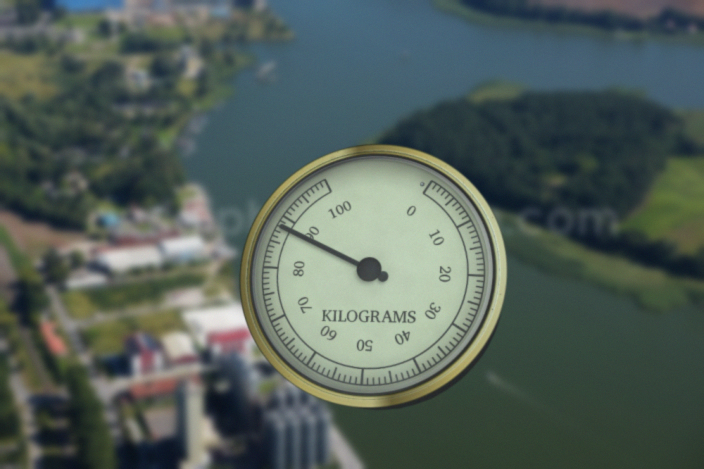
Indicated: 88,kg
